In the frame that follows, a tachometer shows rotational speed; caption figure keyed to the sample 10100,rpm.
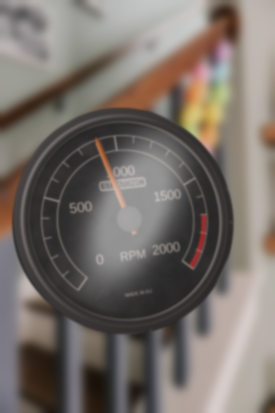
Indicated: 900,rpm
